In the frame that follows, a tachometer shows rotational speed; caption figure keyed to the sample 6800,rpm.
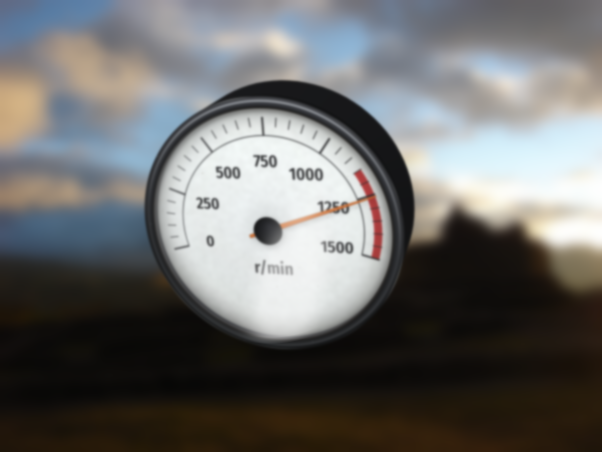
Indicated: 1250,rpm
